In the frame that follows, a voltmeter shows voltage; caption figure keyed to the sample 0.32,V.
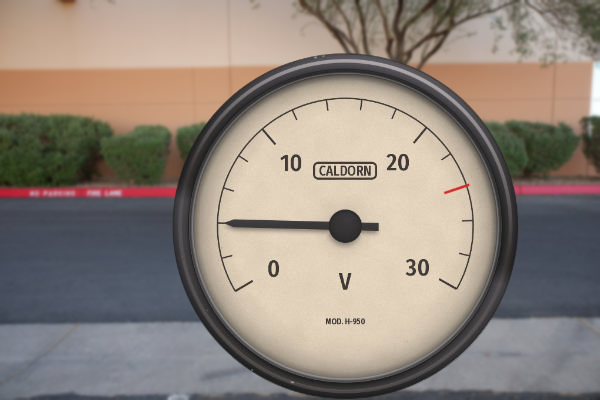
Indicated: 4,V
